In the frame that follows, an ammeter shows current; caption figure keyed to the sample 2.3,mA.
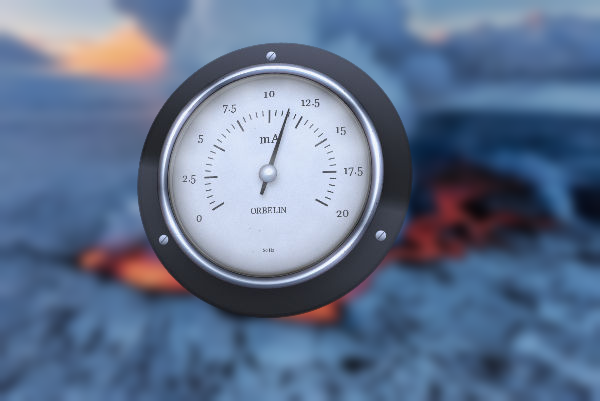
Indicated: 11.5,mA
